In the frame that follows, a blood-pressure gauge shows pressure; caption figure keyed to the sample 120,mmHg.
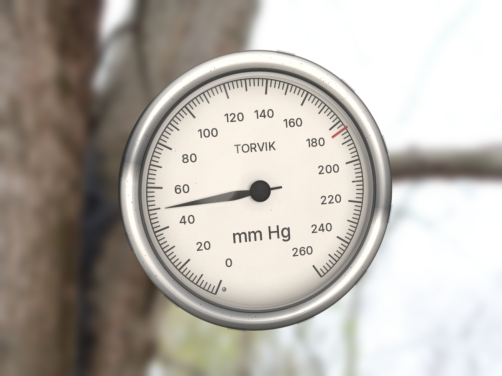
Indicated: 50,mmHg
